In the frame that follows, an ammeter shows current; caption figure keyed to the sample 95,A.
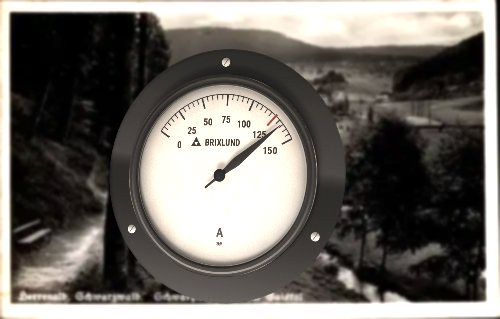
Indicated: 135,A
